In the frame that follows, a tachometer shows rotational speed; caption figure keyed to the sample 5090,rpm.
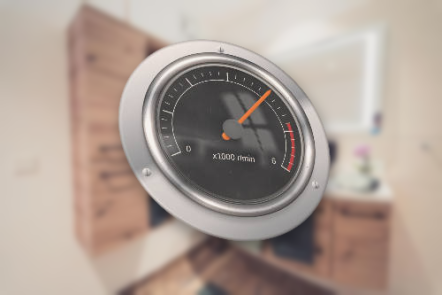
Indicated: 4000,rpm
